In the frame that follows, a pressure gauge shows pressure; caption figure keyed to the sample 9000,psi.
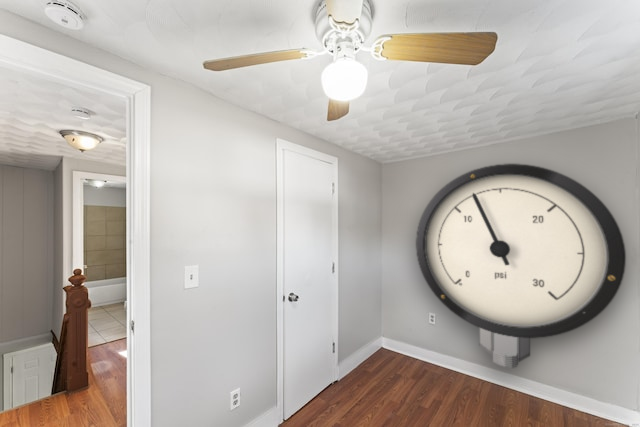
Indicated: 12.5,psi
